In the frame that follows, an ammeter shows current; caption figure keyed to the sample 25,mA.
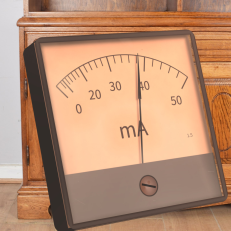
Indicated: 38,mA
